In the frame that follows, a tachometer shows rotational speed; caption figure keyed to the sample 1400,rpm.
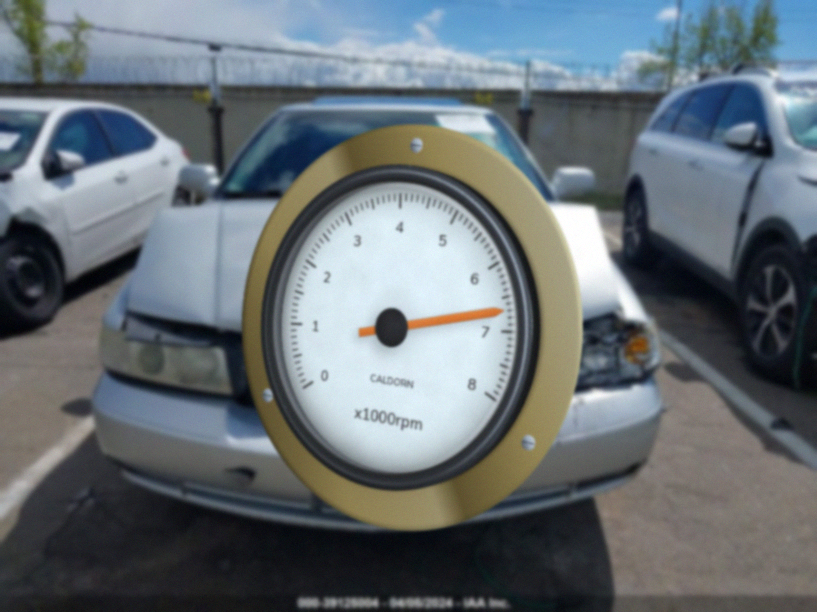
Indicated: 6700,rpm
